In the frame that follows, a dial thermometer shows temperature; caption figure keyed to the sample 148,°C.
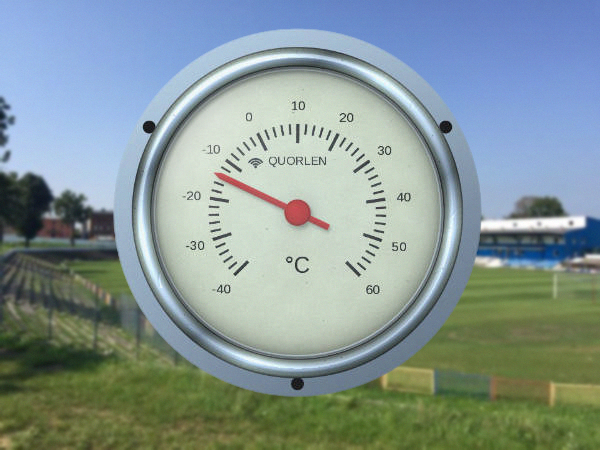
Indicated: -14,°C
